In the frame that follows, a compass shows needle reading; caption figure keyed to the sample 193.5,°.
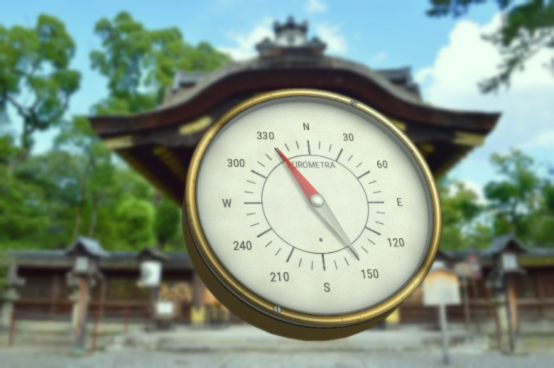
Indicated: 330,°
